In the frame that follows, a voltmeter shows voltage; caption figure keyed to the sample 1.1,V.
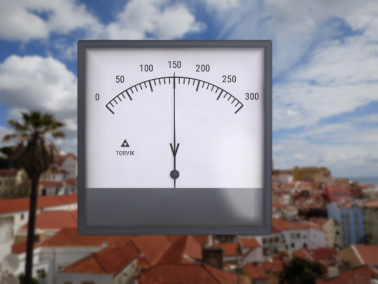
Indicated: 150,V
